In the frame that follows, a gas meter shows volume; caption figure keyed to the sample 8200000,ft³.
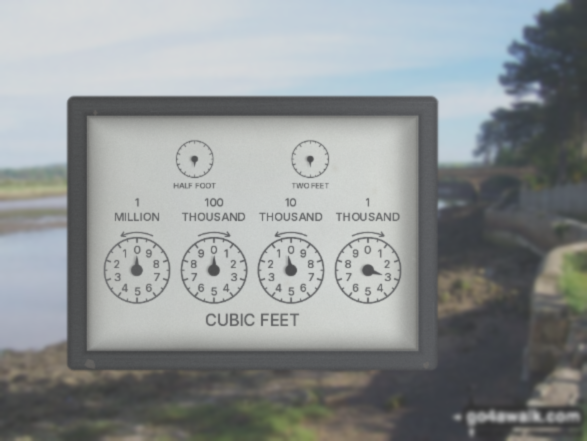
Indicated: 300,ft³
